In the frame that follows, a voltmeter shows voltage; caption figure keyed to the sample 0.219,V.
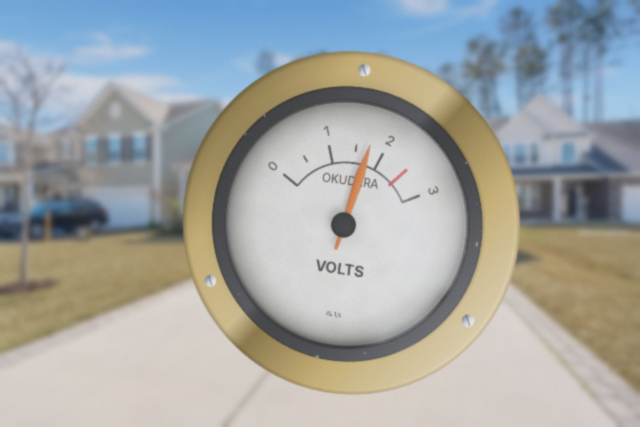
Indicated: 1.75,V
